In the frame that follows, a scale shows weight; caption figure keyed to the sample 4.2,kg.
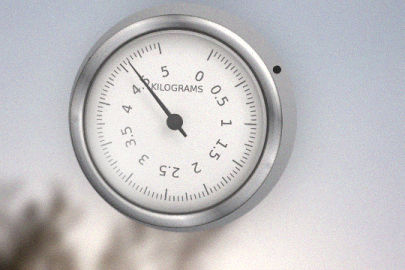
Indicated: 4.6,kg
